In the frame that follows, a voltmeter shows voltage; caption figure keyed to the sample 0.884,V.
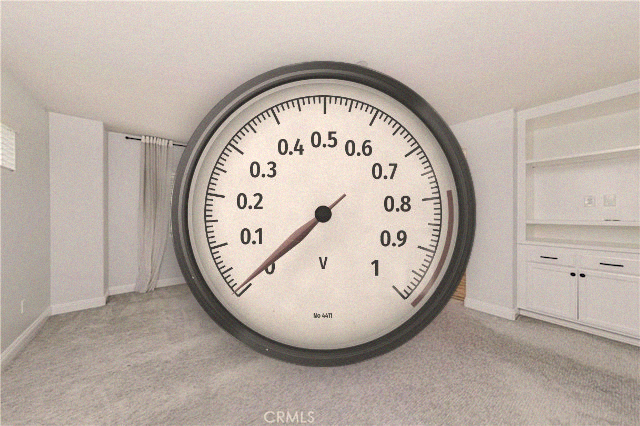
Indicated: 0.01,V
